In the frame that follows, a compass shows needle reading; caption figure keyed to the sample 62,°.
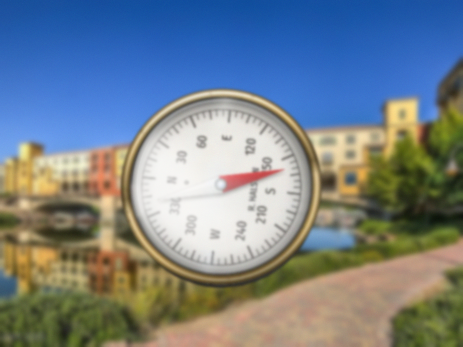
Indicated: 160,°
